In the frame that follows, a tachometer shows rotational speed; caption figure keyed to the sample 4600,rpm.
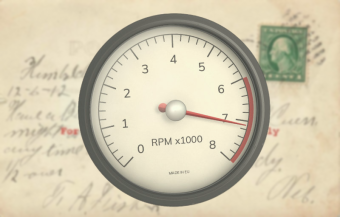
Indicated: 7100,rpm
